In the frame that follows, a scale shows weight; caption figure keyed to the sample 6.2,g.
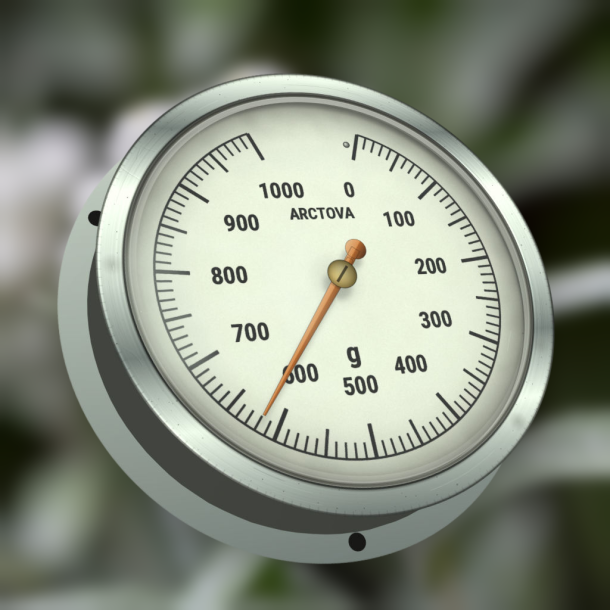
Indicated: 620,g
